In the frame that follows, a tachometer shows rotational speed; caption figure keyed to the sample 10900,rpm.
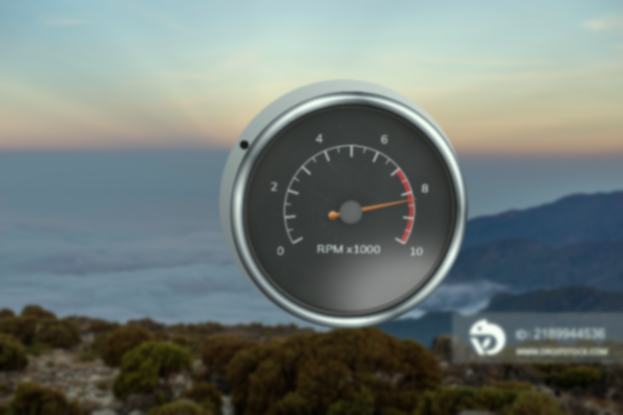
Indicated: 8250,rpm
